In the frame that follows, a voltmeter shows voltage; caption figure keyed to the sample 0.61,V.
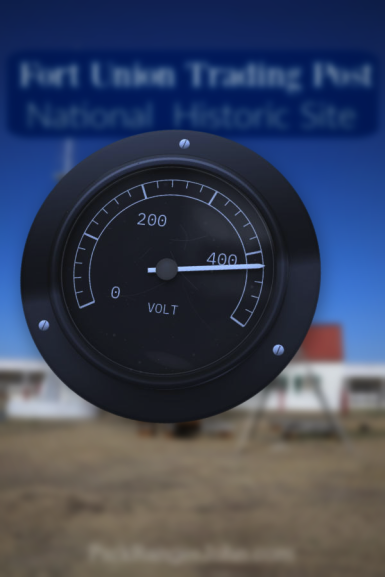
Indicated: 420,V
